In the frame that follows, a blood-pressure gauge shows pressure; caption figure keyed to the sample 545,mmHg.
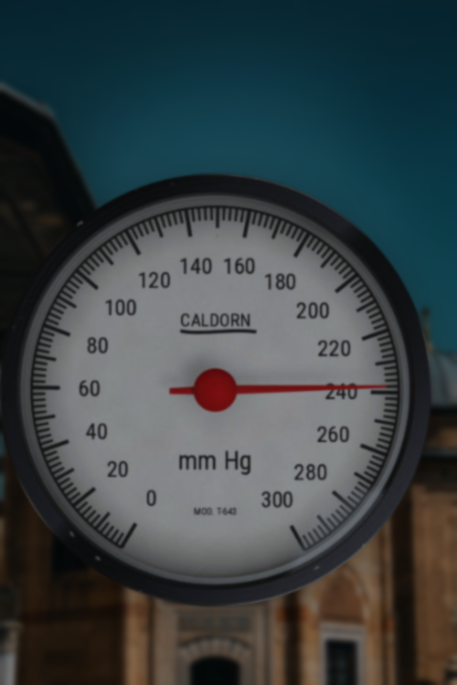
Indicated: 238,mmHg
